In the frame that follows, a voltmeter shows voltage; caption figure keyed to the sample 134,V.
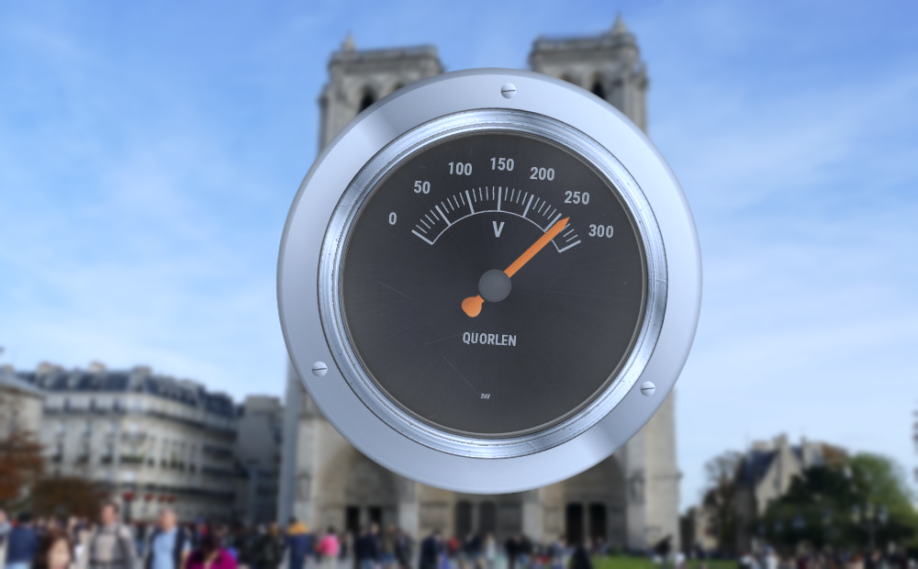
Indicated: 260,V
